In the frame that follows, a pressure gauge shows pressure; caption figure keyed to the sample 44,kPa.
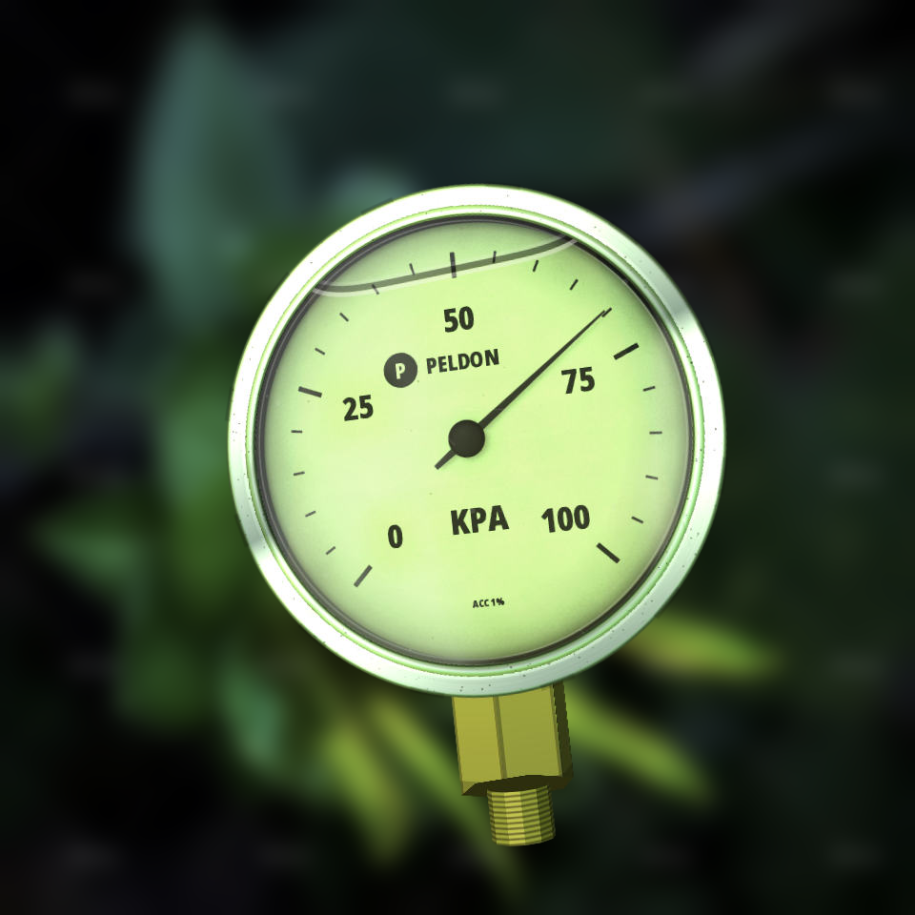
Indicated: 70,kPa
